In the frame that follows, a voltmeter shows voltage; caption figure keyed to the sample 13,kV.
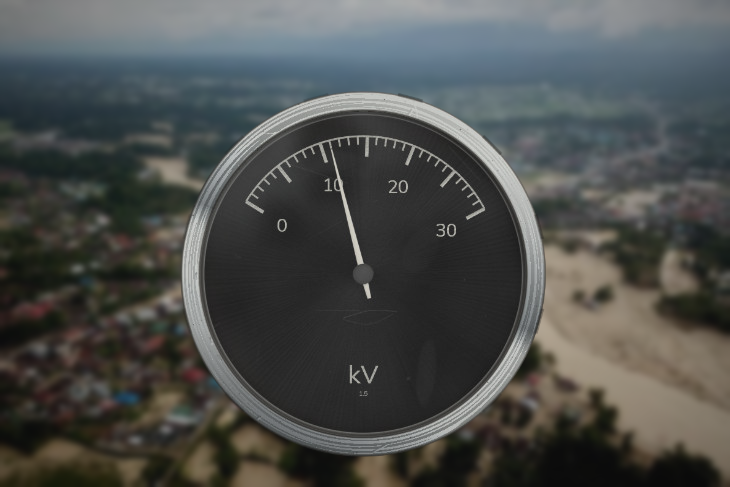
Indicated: 11,kV
